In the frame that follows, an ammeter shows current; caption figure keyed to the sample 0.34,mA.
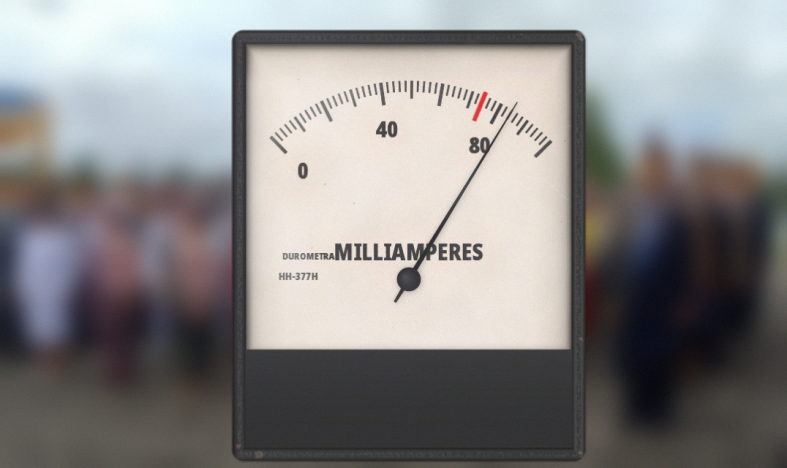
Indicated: 84,mA
